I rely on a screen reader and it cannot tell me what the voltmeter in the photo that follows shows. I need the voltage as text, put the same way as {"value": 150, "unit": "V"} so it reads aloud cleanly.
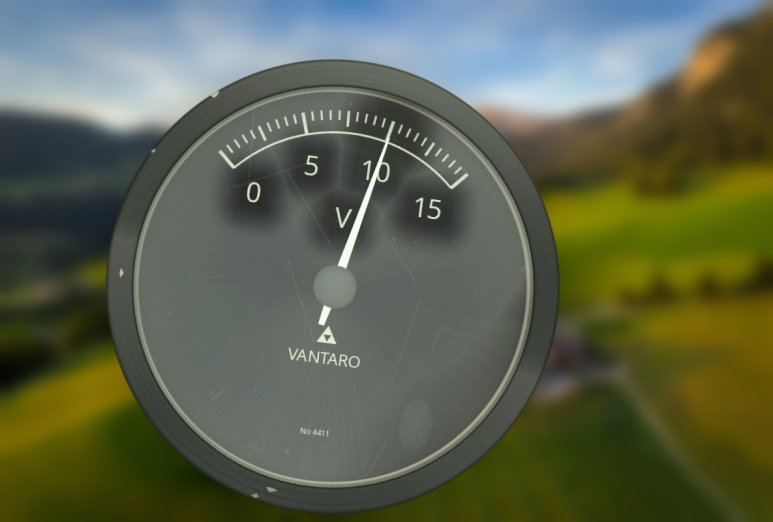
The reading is {"value": 10, "unit": "V"}
